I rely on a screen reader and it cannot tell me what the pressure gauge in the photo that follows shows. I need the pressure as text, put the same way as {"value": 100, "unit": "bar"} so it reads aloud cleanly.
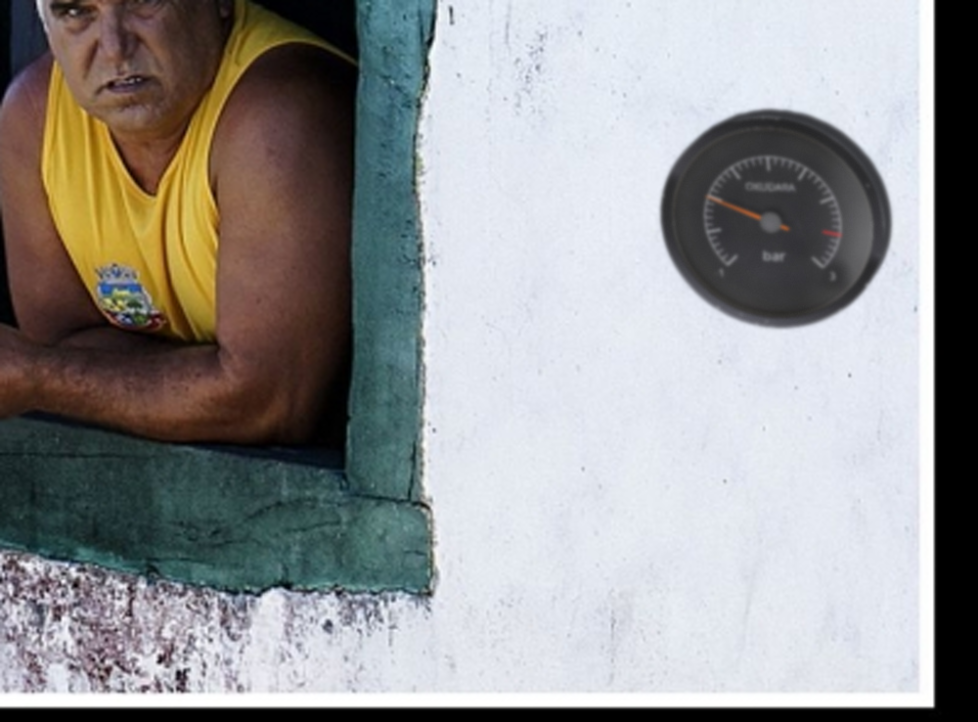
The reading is {"value": 0, "unit": "bar"}
